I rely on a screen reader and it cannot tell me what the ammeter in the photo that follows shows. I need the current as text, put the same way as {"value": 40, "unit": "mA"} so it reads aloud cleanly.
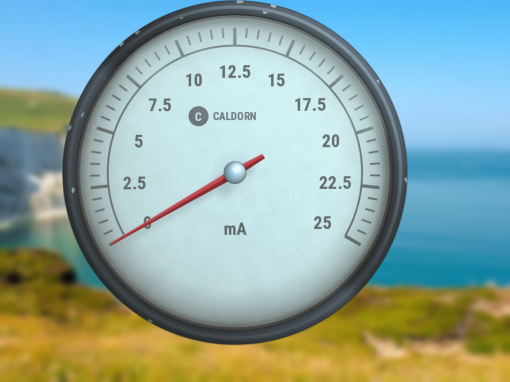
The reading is {"value": 0, "unit": "mA"}
